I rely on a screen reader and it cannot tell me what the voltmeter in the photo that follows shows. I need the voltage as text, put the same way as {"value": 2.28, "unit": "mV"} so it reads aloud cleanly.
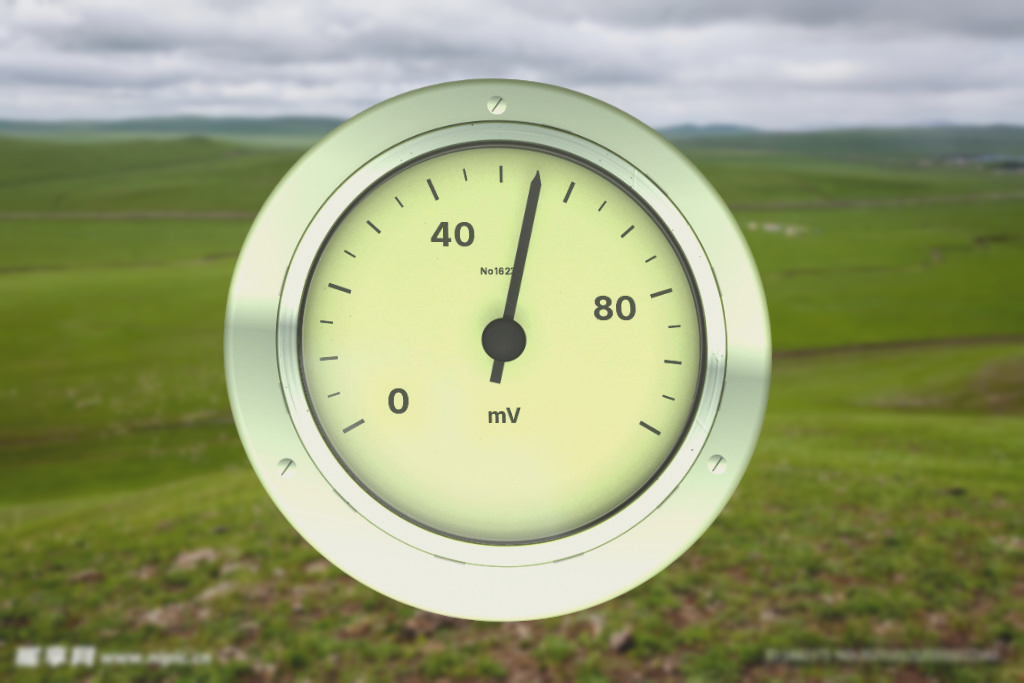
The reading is {"value": 55, "unit": "mV"}
